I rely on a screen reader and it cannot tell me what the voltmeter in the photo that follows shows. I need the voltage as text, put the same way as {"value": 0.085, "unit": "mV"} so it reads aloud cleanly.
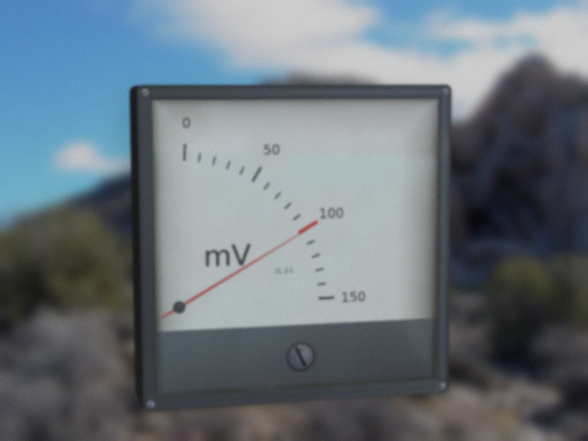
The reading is {"value": 100, "unit": "mV"}
